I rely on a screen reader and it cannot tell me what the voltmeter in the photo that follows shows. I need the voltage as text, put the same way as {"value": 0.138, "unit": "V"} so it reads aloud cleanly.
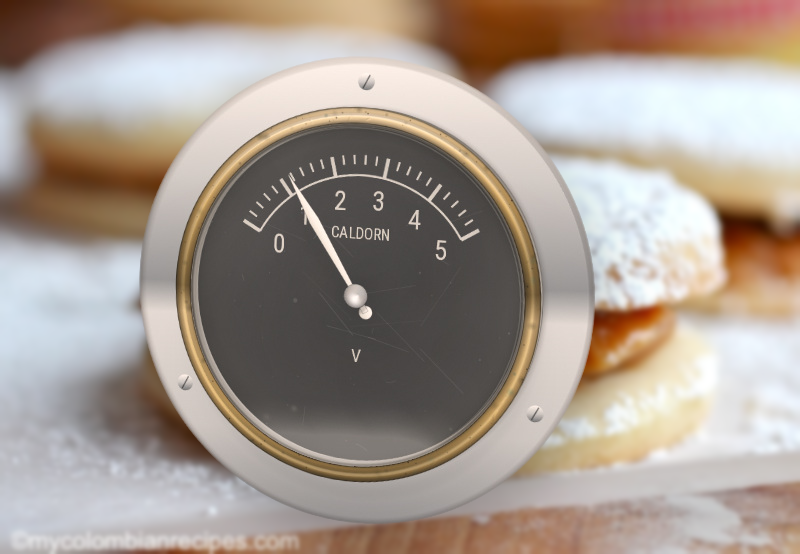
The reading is {"value": 1.2, "unit": "V"}
